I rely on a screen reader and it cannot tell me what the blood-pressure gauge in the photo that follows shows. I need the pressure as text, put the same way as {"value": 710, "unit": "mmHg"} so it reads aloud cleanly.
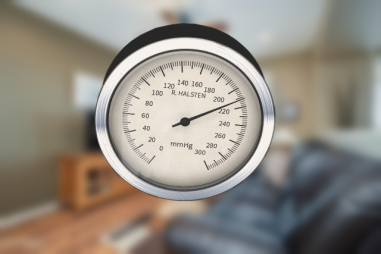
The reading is {"value": 210, "unit": "mmHg"}
